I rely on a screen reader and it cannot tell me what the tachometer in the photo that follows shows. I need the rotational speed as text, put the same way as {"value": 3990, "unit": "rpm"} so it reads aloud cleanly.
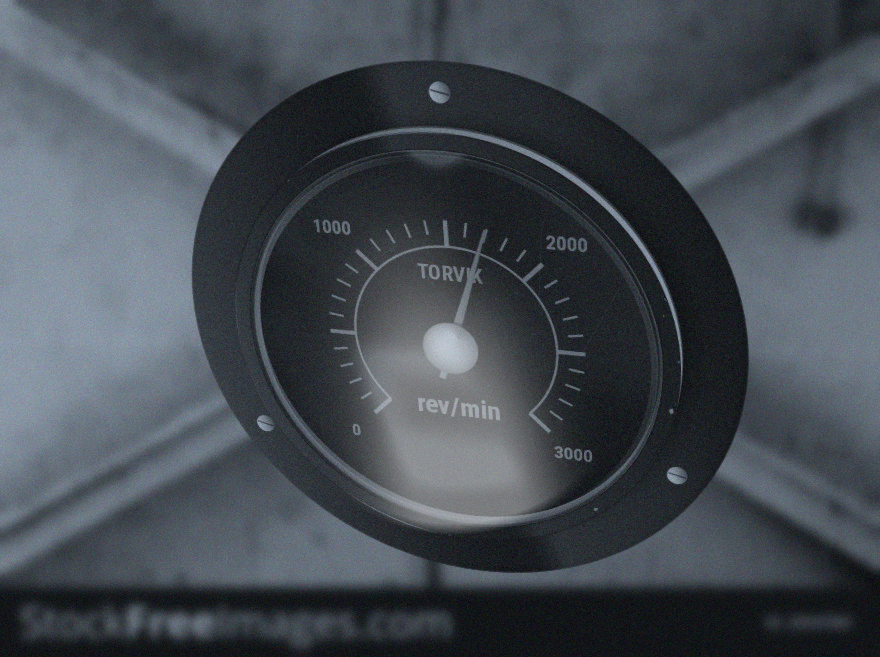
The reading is {"value": 1700, "unit": "rpm"}
